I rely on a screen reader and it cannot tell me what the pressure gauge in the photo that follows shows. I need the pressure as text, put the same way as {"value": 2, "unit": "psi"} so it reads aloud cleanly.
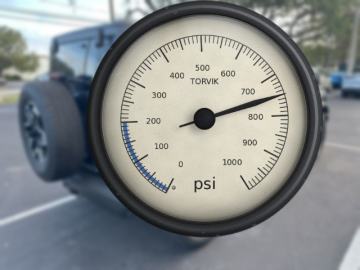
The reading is {"value": 750, "unit": "psi"}
